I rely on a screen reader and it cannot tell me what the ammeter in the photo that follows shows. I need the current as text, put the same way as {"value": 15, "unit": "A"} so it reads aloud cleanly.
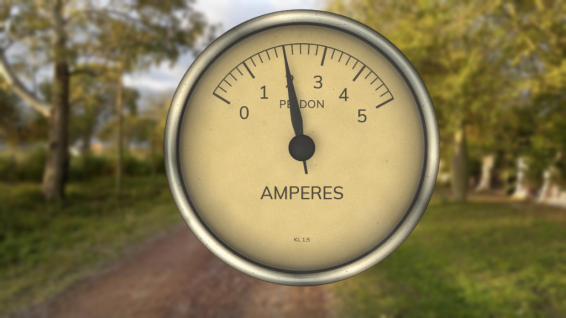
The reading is {"value": 2, "unit": "A"}
